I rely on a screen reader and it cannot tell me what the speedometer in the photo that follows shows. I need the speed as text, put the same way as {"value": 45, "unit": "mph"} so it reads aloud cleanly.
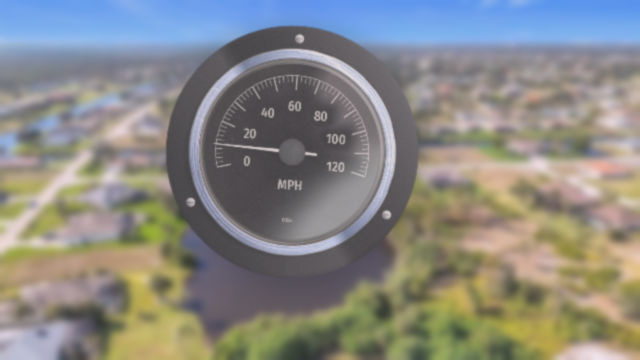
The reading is {"value": 10, "unit": "mph"}
